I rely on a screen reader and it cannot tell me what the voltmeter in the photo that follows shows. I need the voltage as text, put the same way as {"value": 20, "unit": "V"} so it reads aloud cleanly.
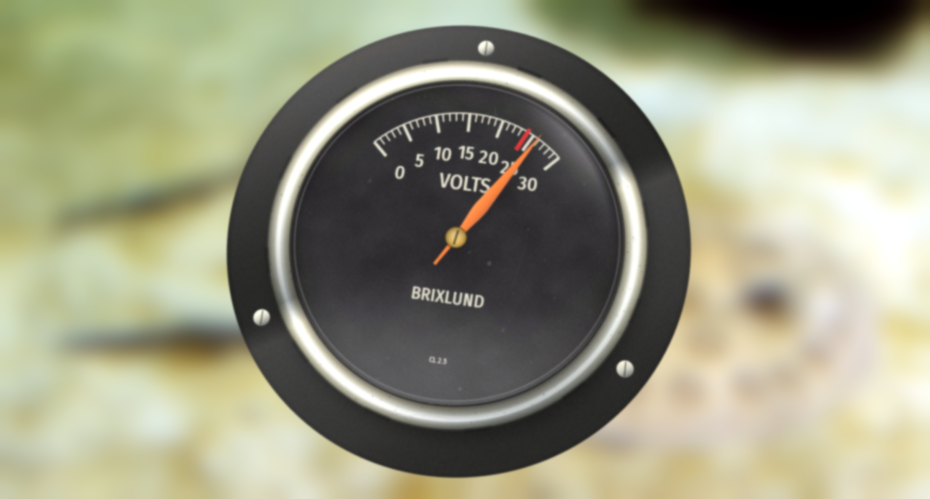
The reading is {"value": 26, "unit": "V"}
